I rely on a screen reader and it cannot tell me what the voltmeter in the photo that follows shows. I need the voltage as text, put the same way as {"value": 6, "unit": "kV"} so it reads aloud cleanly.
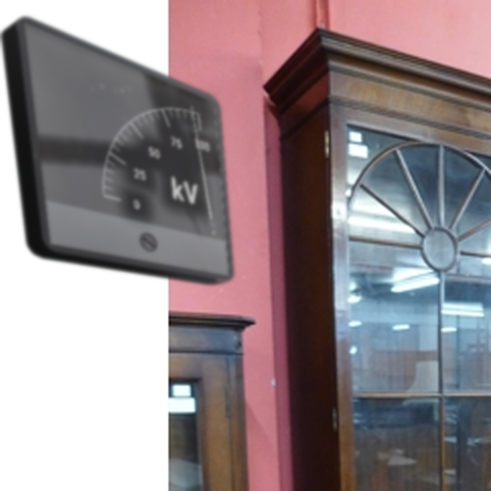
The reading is {"value": 95, "unit": "kV"}
